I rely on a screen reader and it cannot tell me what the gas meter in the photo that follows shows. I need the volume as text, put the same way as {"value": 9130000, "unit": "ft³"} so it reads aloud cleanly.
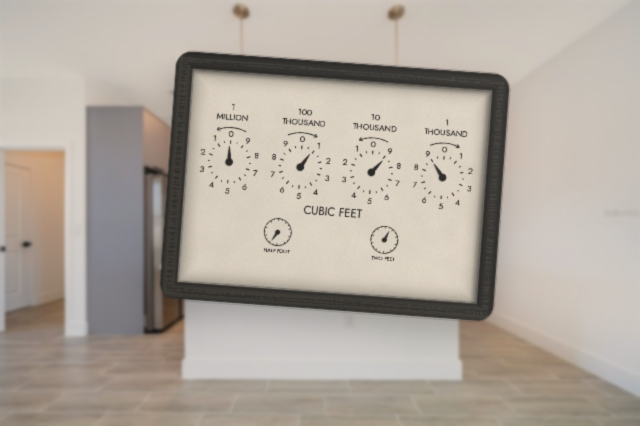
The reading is {"value": 8900, "unit": "ft³"}
